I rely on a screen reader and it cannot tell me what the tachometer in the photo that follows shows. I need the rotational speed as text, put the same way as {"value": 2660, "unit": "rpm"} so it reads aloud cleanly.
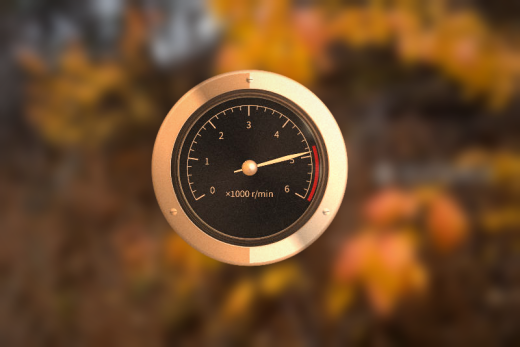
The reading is {"value": 4900, "unit": "rpm"}
